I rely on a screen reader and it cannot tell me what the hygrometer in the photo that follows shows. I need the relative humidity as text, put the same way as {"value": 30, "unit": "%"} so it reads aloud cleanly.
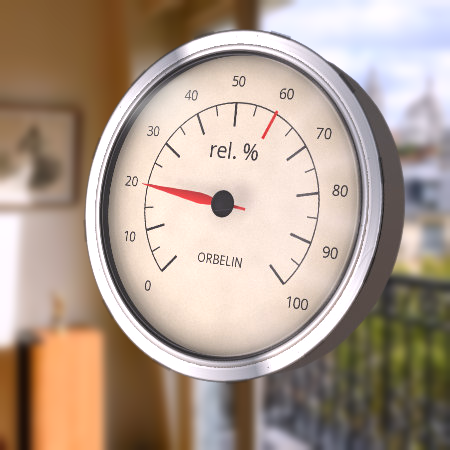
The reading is {"value": 20, "unit": "%"}
